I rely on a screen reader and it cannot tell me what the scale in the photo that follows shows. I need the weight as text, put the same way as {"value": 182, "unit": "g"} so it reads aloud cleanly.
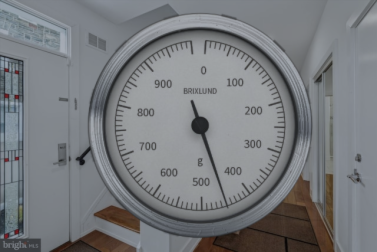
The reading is {"value": 450, "unit": "g"}
